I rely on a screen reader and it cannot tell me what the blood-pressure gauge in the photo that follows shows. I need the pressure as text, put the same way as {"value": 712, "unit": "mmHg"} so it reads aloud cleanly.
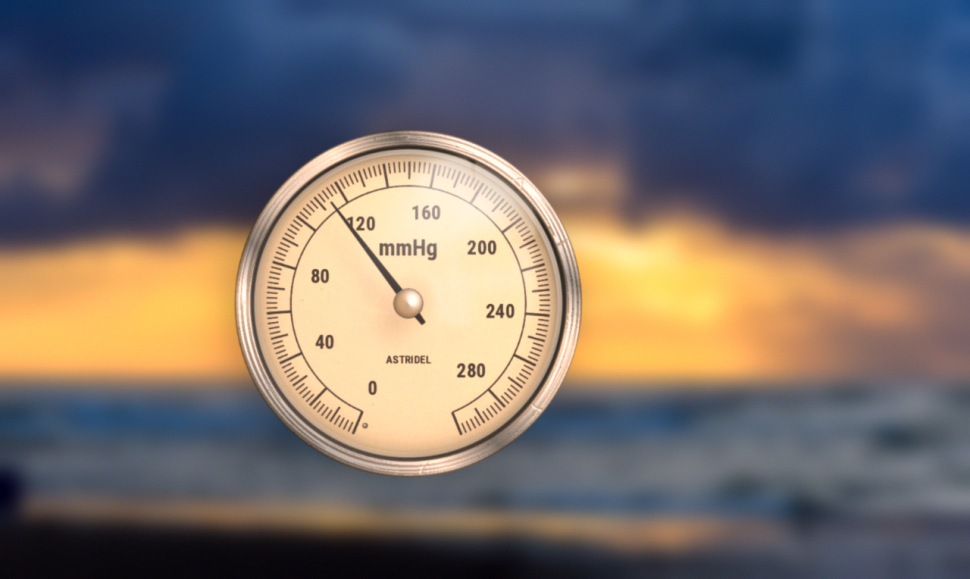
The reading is {"value": 114, "unit": "mmHg"}
